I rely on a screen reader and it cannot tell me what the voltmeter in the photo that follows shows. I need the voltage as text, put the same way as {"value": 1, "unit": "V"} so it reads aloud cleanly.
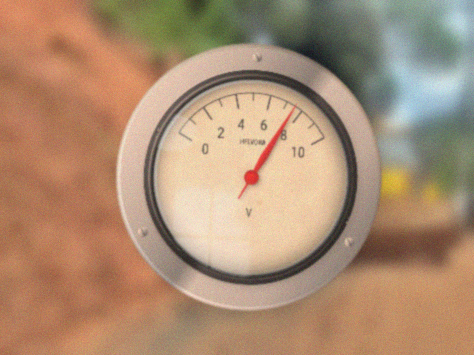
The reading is {"value": 7.5, "unit": "V"}
